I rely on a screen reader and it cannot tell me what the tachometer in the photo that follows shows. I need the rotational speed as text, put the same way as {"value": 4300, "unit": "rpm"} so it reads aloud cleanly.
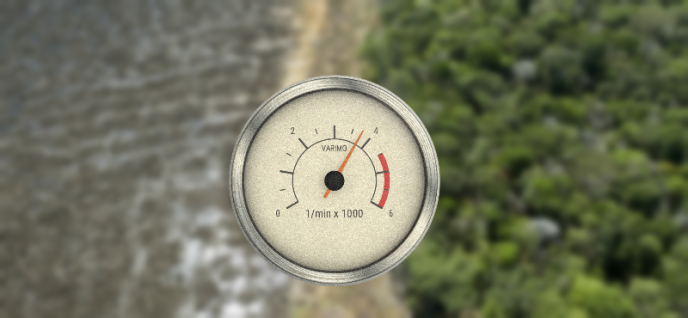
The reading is {"value": 3750, "unit": "rpm"}
